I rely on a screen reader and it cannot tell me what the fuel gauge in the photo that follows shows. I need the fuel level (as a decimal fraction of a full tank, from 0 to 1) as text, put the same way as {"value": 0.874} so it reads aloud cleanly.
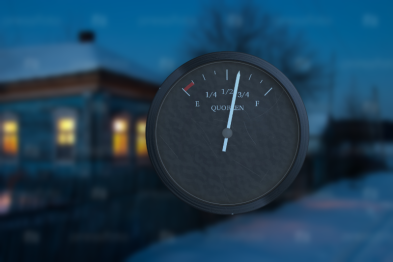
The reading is {"value": 0.625}
